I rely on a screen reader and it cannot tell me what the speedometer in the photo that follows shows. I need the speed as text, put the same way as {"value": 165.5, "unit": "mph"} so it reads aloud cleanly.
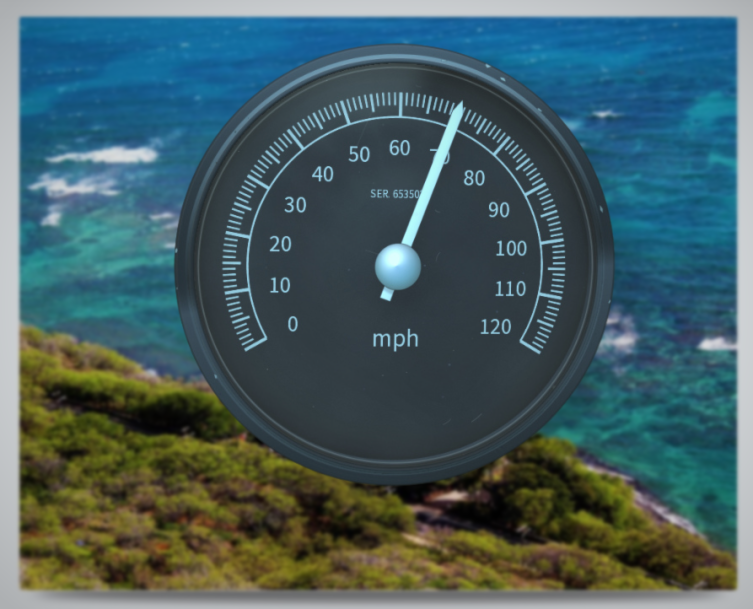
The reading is {"value": 70, "unit": "mph"}
